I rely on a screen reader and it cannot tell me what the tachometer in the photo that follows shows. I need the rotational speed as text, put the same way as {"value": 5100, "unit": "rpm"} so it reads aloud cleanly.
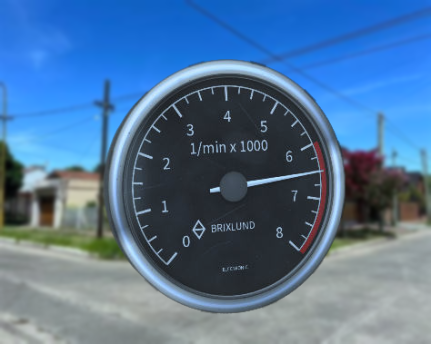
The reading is {"value": 6500, "unit": "rpm"}
